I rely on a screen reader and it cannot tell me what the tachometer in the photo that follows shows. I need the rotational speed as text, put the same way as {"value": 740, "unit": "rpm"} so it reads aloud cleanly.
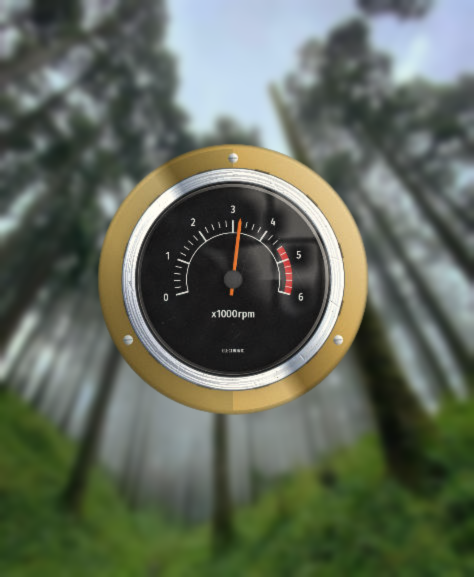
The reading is {"value": 3200, "unit": "rpm"}
